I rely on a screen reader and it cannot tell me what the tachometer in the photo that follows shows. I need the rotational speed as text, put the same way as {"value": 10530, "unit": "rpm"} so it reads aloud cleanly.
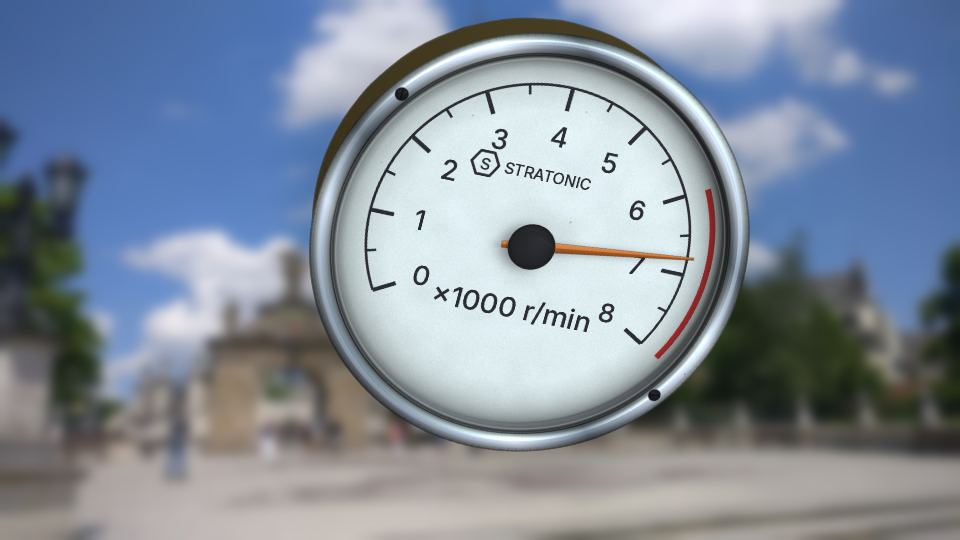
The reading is {"value": 6750, "unit": "rpm"}
